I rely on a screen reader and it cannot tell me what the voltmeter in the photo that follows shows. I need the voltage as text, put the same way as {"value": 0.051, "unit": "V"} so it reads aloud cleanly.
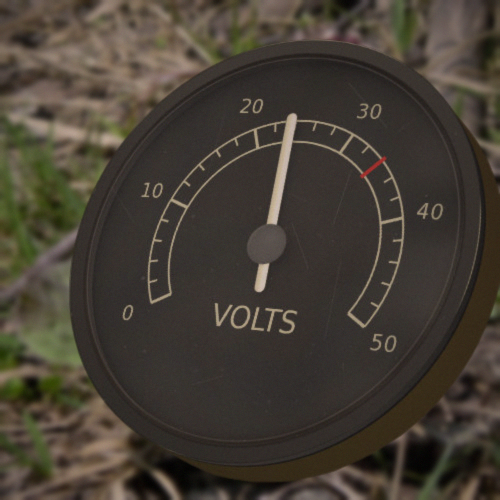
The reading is {"value": 24, "unit": "V"}
